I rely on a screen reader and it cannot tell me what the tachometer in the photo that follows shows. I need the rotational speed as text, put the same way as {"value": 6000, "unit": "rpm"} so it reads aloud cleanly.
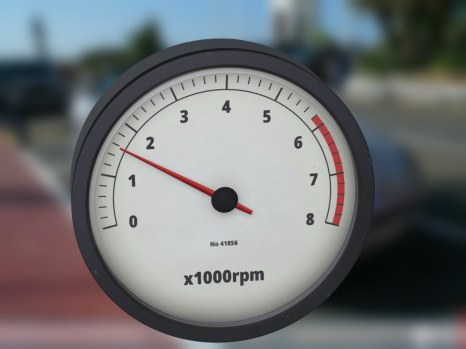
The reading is {"value": 1600, "unit": "rpm"}
